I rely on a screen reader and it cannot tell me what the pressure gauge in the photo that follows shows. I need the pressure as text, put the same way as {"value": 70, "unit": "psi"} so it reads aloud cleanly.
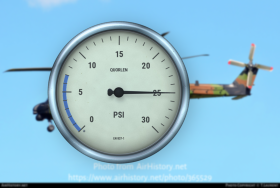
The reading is {"value": 25, "unit": "psi"}
